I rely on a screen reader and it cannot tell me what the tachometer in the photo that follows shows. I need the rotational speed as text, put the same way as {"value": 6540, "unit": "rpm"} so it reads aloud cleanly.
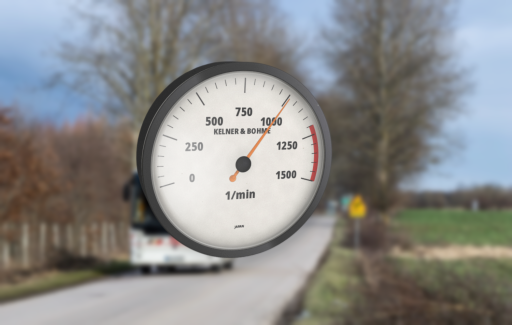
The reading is {"value": 1000, "unit": "rpm"}
